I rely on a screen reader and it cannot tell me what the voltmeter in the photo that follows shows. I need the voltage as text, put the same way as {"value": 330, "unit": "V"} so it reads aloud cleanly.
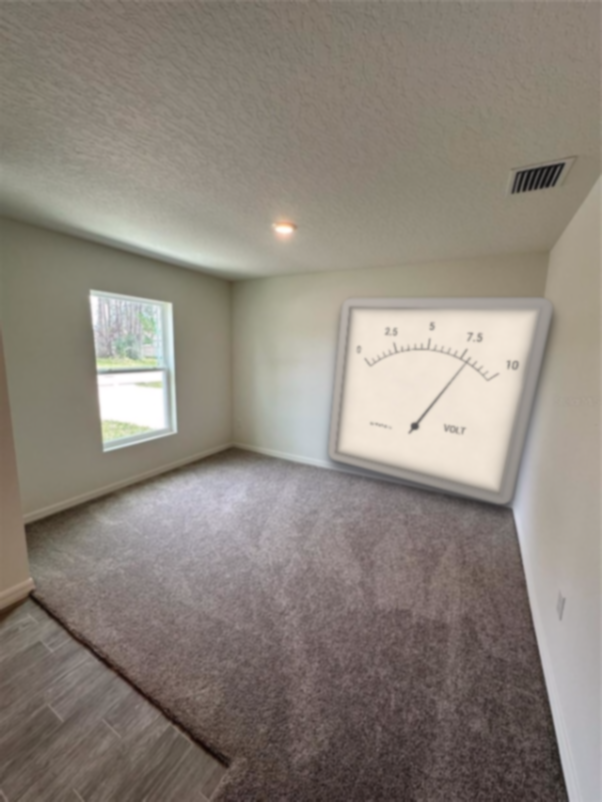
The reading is {"value": 8, "unit": "V"}
